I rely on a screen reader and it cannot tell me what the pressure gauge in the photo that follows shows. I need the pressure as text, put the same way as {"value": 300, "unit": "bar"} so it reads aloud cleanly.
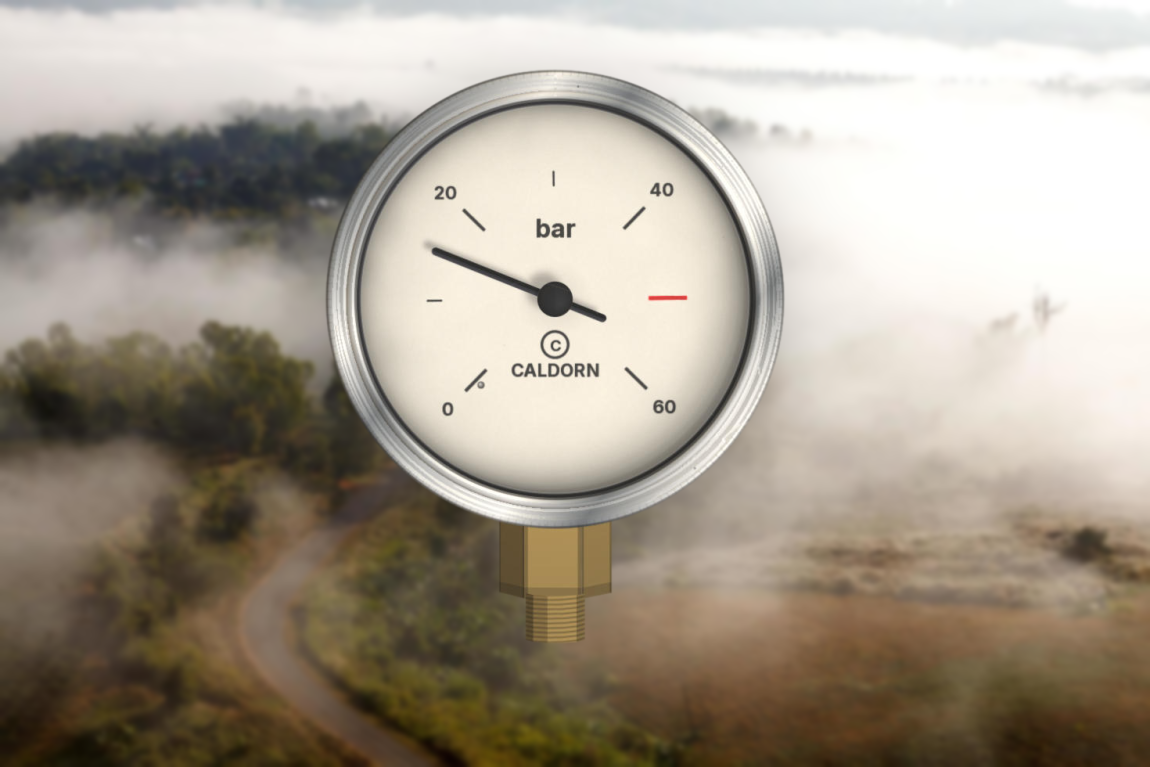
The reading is {"value": 15, "unit": "bar"}
